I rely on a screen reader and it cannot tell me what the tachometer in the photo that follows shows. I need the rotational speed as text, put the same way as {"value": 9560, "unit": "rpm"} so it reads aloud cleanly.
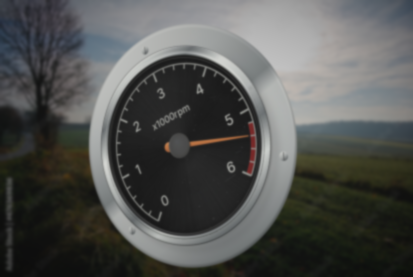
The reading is {"value": 5400, "unit": "rpm"}
